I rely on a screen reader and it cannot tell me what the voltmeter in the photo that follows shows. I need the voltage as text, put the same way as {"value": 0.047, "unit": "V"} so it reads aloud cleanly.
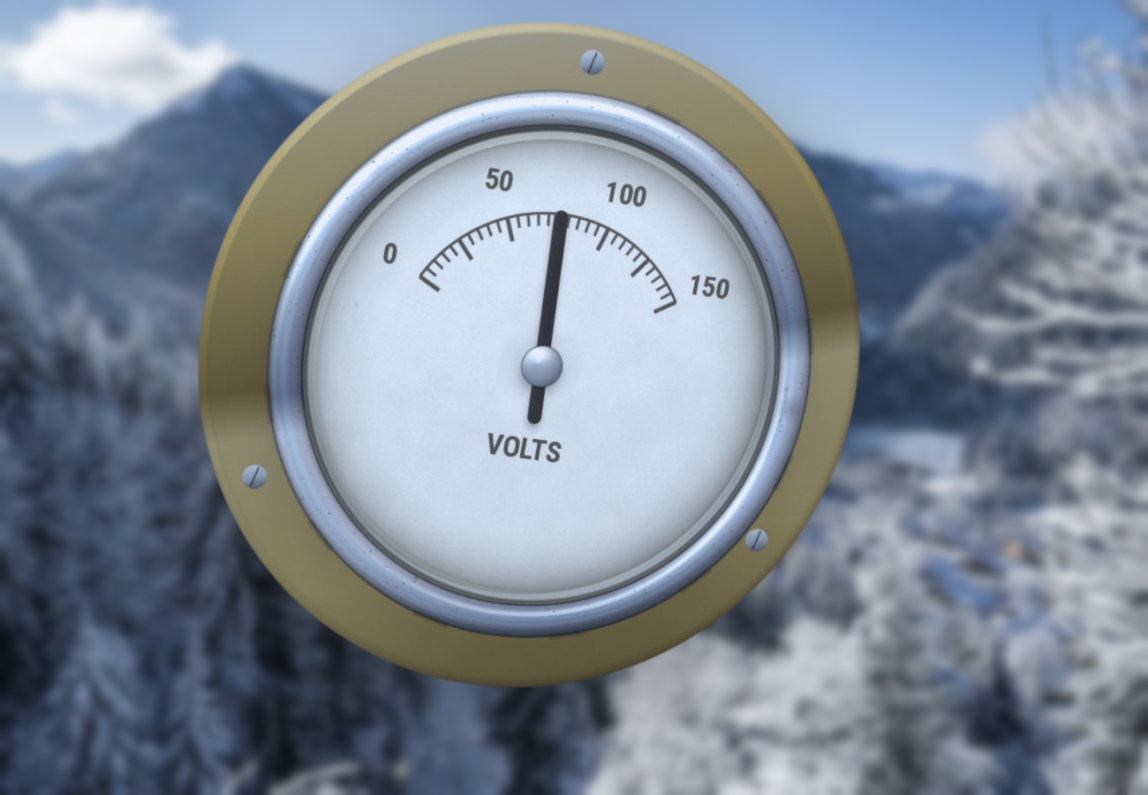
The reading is {"value": 75, "unit": "V"}
